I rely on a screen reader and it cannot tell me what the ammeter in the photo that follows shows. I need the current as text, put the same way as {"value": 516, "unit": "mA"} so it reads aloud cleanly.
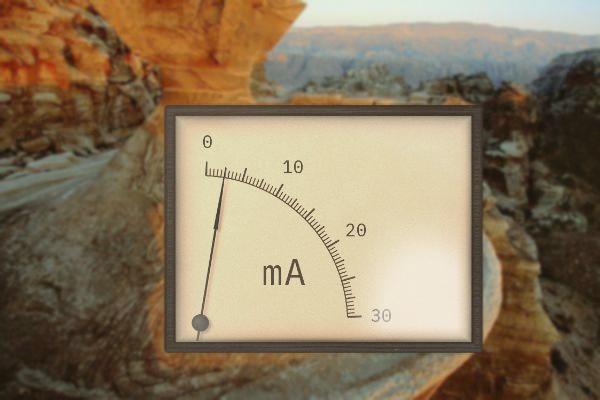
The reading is {"value": 2.5, "unit": "mA"}
